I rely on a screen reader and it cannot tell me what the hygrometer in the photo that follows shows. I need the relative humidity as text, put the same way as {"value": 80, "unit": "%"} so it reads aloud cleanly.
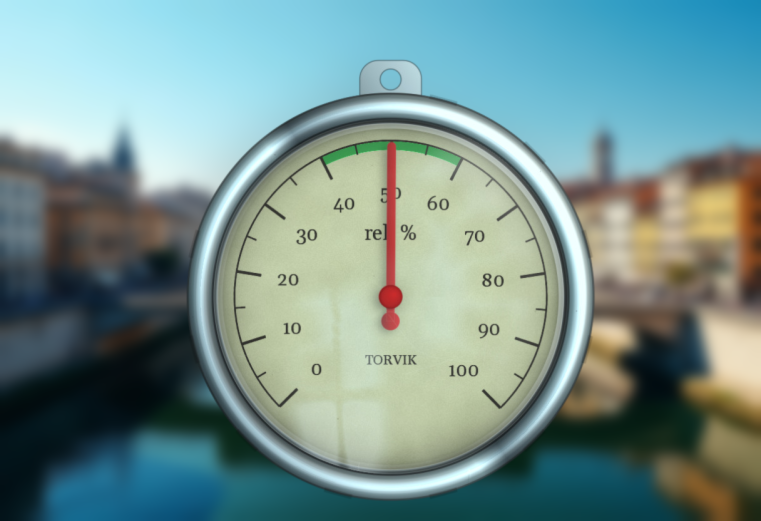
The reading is {"value": 50, "unit": "%"}
